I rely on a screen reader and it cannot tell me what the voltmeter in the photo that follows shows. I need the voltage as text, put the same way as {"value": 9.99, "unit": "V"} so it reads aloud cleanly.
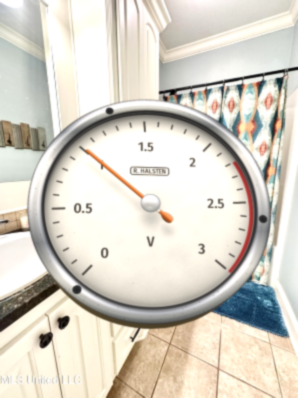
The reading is {"value": 1, "unit": "V"}
